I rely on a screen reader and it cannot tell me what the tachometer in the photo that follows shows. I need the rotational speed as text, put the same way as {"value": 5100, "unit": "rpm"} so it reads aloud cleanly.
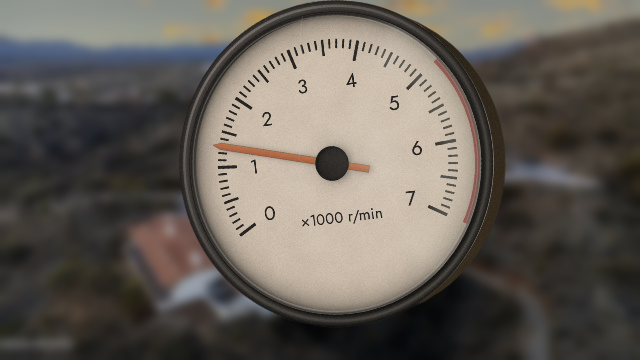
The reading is {"value": 1300, "unit": "rpm"}
